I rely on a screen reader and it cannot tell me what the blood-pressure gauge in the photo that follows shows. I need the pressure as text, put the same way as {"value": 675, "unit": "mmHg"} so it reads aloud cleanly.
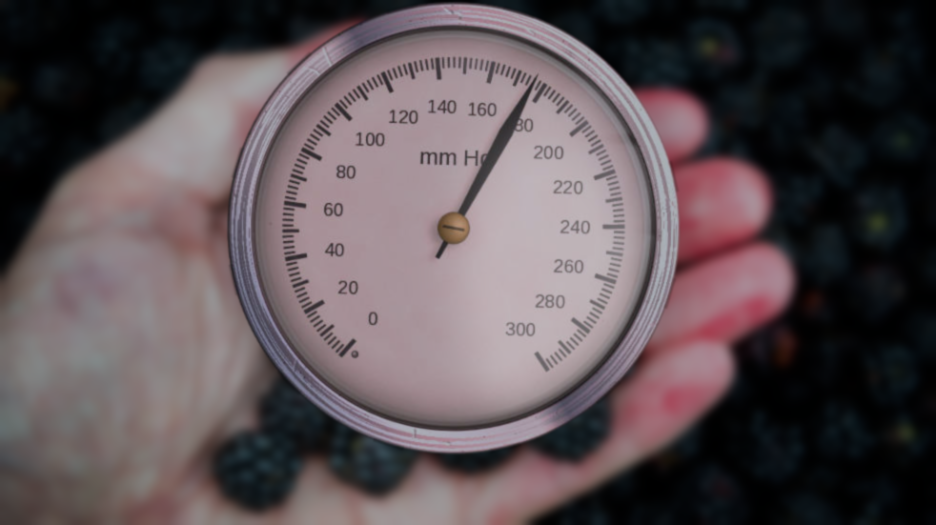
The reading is {"value": 176, "unit": "mmHg"}
